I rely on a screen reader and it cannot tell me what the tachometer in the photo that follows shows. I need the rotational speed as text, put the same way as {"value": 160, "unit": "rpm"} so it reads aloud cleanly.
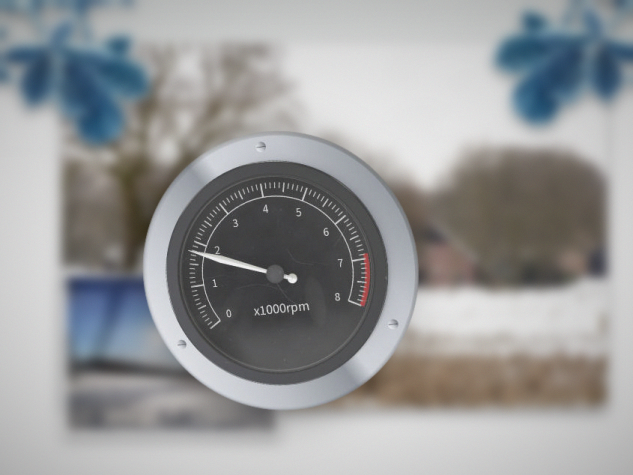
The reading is {"value": 1800, "unit": "rpm"}
